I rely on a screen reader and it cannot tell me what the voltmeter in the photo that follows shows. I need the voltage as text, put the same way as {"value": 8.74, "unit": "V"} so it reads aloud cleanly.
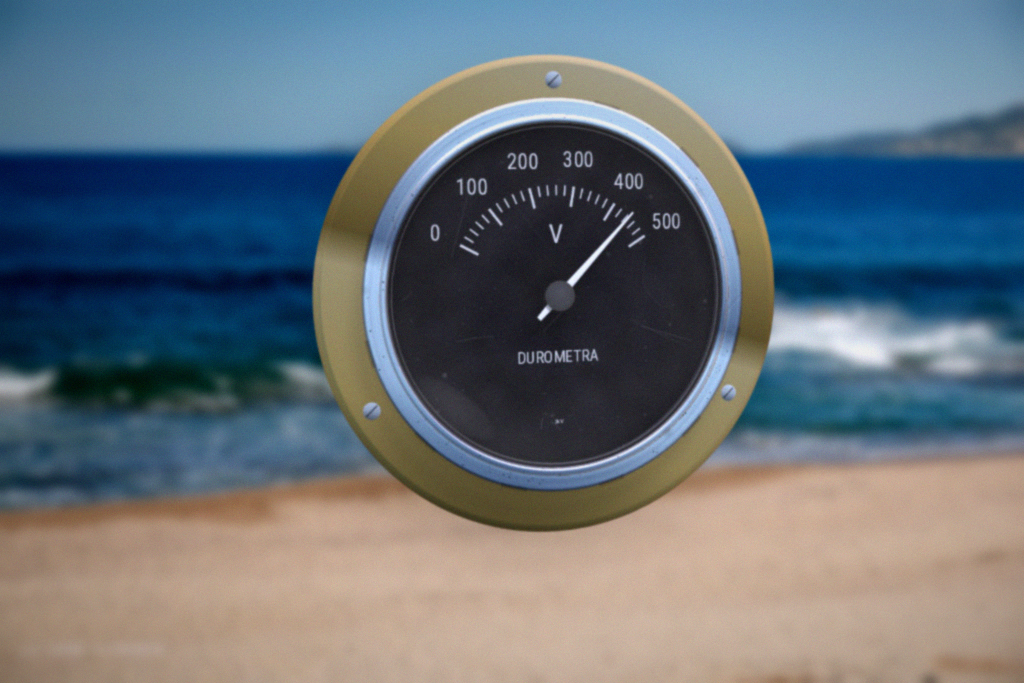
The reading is {"value": 440, "unit": "V"}
